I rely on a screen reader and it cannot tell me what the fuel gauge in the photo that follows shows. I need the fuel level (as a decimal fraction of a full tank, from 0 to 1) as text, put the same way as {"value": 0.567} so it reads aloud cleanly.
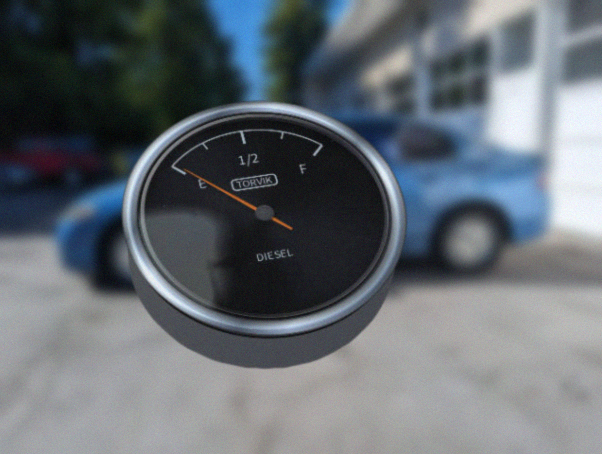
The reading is {"value": 0}
